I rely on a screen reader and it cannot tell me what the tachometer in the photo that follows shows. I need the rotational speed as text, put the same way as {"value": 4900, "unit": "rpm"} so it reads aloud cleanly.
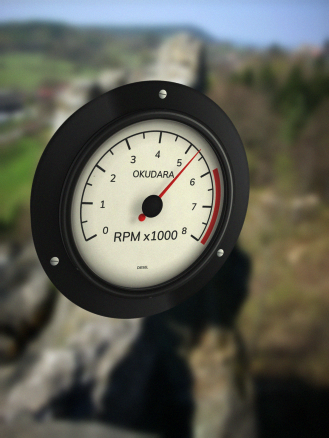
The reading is {"value": 5250, "unit": "rpm"}
